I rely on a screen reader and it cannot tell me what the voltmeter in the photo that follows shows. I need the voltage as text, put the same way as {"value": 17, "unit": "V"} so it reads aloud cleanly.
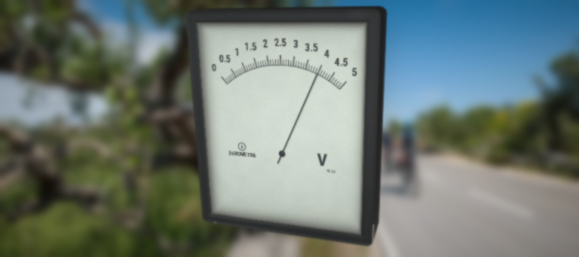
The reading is {"value": 4, "unit": "V"}
